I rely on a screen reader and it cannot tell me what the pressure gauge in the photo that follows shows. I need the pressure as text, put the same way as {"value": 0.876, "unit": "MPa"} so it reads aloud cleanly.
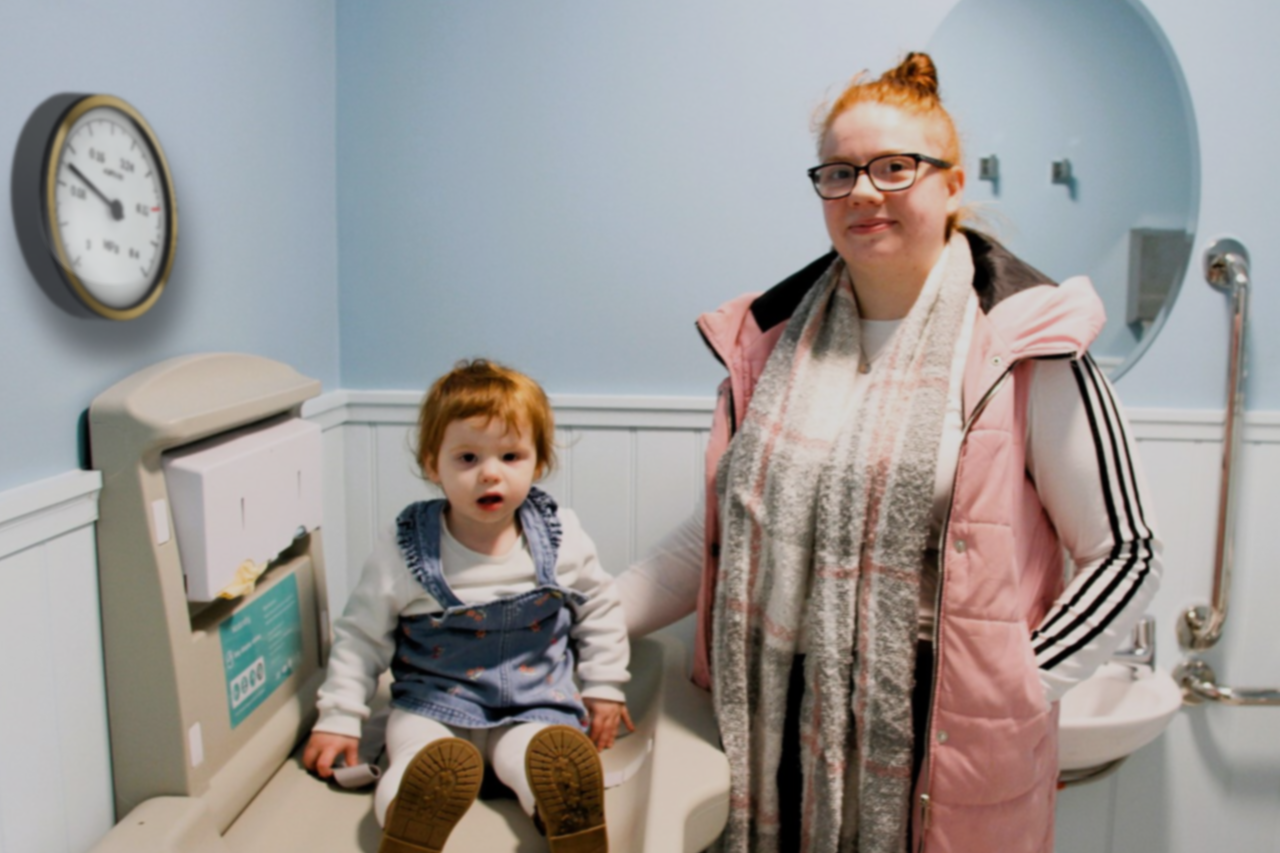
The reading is {"value": 0.1, "unit": "MPa"}
